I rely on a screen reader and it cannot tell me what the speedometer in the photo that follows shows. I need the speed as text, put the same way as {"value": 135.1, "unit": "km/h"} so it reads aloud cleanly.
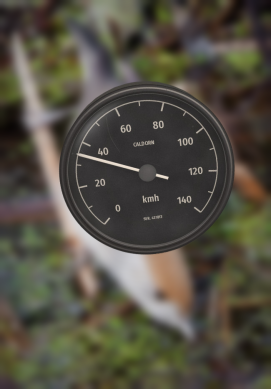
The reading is {"value": 35, "unit": "km/h"}
